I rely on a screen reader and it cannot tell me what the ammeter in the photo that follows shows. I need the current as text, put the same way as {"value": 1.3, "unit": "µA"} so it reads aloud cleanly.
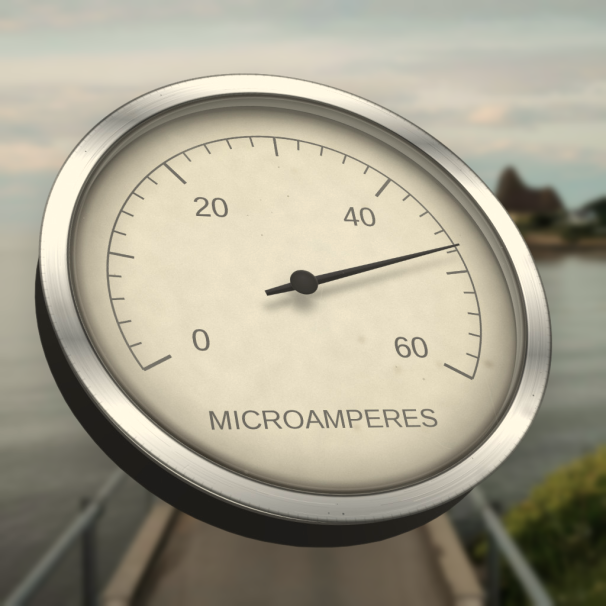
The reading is {"value": 48, "unit": "µA"}
